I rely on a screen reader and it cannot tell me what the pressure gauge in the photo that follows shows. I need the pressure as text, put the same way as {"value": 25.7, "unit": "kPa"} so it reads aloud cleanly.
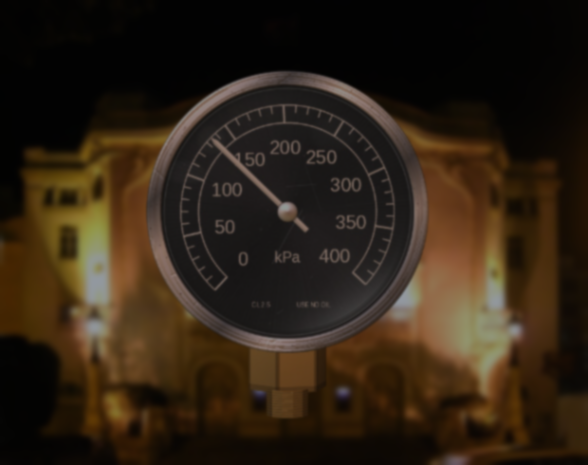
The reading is {"value": 135, "unit": "kPa"}
